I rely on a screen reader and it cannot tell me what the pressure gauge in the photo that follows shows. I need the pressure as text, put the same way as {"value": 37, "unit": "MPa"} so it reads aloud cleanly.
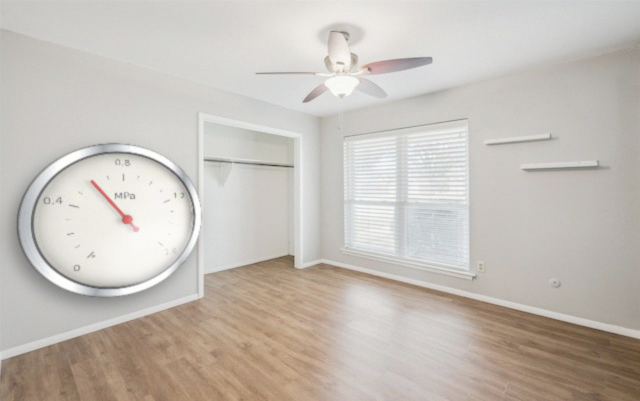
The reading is {"value": 0.6, "unit": "MPa"}
